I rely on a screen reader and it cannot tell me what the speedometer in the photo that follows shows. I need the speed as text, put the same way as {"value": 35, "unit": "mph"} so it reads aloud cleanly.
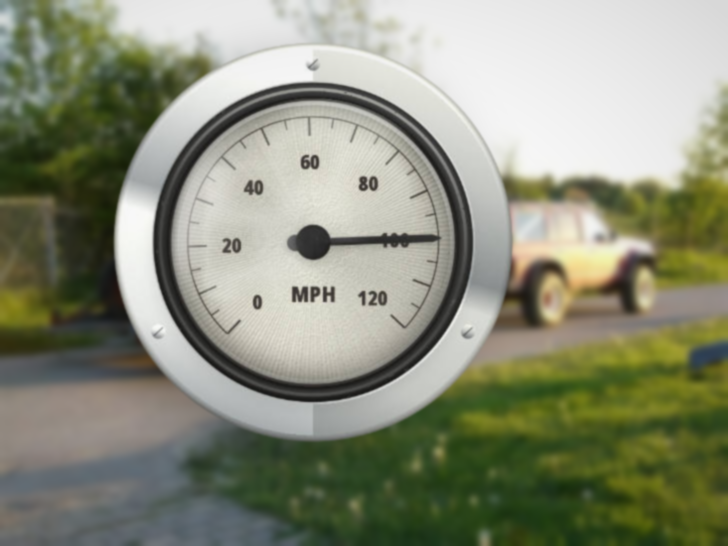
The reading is {"value": 100, "unit": "mph"}
